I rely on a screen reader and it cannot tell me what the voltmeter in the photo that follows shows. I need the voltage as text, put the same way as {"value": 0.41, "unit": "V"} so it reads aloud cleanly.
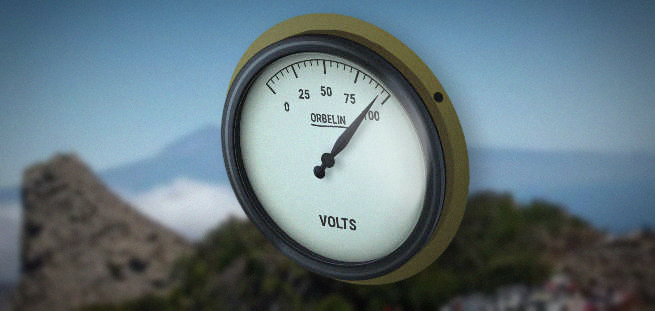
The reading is {"value": 95, "unit": "V"}
